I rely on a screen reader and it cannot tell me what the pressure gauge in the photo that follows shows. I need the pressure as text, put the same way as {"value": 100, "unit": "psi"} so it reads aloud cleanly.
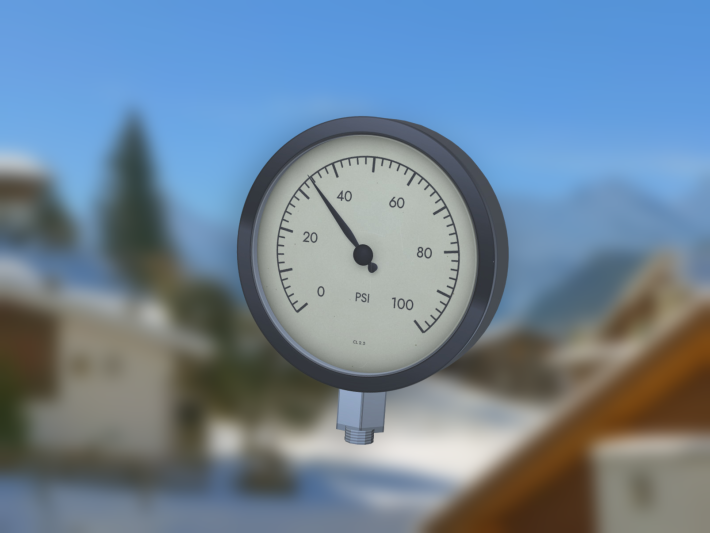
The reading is {"value": 34, "unit": "psi"}
